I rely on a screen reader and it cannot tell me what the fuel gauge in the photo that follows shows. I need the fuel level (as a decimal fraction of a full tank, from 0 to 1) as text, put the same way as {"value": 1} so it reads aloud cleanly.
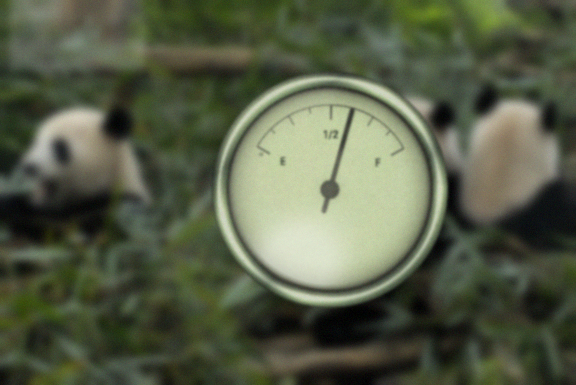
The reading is {"value": 0.625}
